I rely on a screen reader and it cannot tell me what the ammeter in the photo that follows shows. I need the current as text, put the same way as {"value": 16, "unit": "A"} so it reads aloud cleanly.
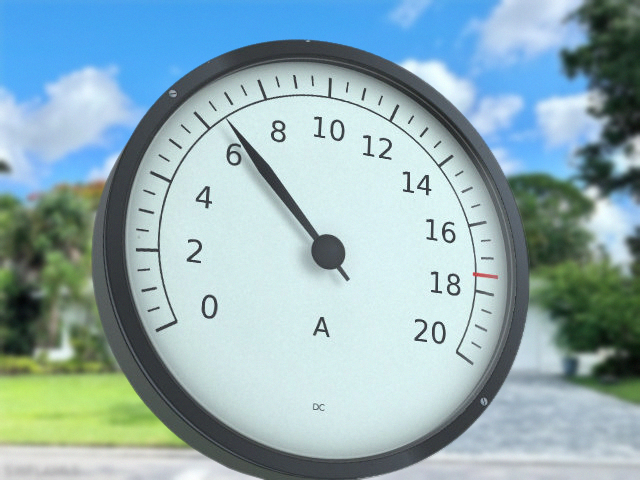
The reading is {"value": 6.5, "unit": "A"}
